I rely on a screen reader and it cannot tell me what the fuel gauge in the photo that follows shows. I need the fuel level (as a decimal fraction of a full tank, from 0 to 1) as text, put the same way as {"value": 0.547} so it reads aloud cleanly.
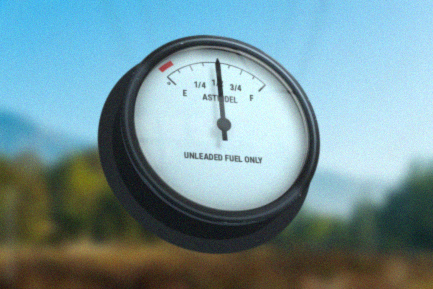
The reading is {"value": 0.5}
